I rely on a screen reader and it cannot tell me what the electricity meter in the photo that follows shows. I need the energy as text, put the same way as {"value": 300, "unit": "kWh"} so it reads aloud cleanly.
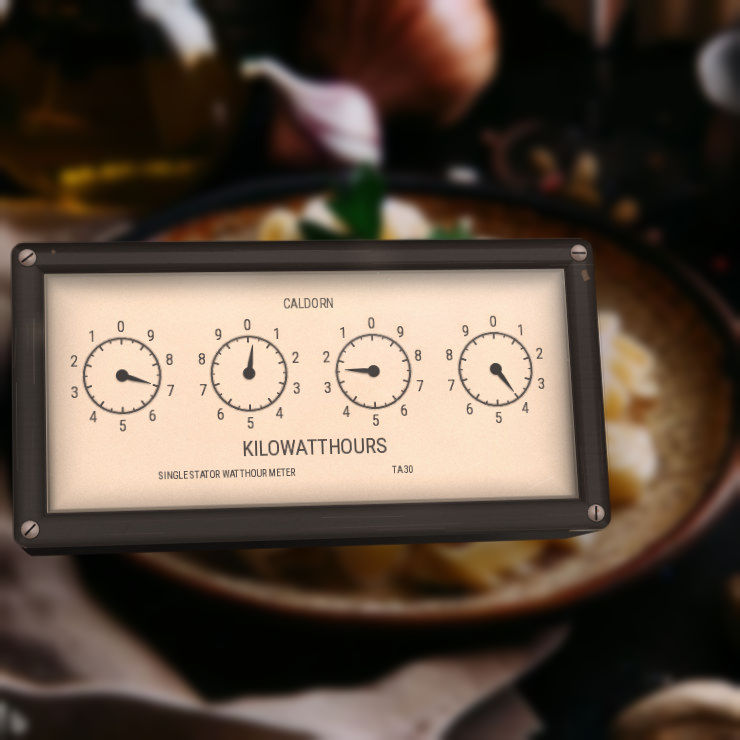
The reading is {"value": 7024, "unit": "kWh"}
